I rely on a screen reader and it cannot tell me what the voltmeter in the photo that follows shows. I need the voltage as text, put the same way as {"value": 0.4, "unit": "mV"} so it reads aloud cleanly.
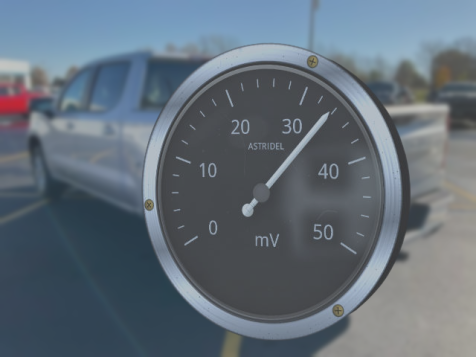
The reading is {"value": 34, "unit": "mV"}
